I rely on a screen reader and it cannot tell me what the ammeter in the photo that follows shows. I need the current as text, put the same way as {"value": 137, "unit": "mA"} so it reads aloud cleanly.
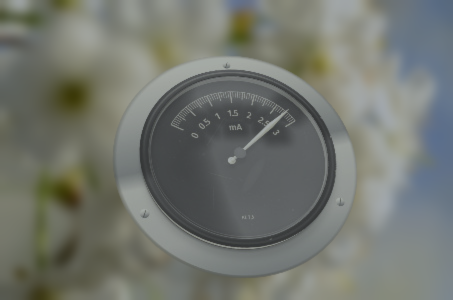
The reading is {"value": 2.75, "unit": "mA"}
